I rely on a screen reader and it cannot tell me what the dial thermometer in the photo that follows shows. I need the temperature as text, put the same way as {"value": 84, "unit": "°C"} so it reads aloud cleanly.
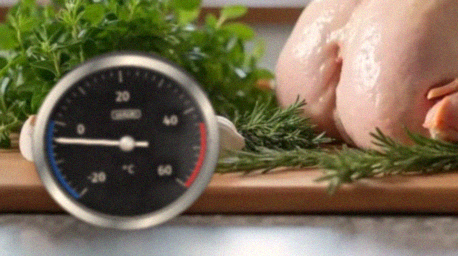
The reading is {"value": -4, "unit": "°C"}
